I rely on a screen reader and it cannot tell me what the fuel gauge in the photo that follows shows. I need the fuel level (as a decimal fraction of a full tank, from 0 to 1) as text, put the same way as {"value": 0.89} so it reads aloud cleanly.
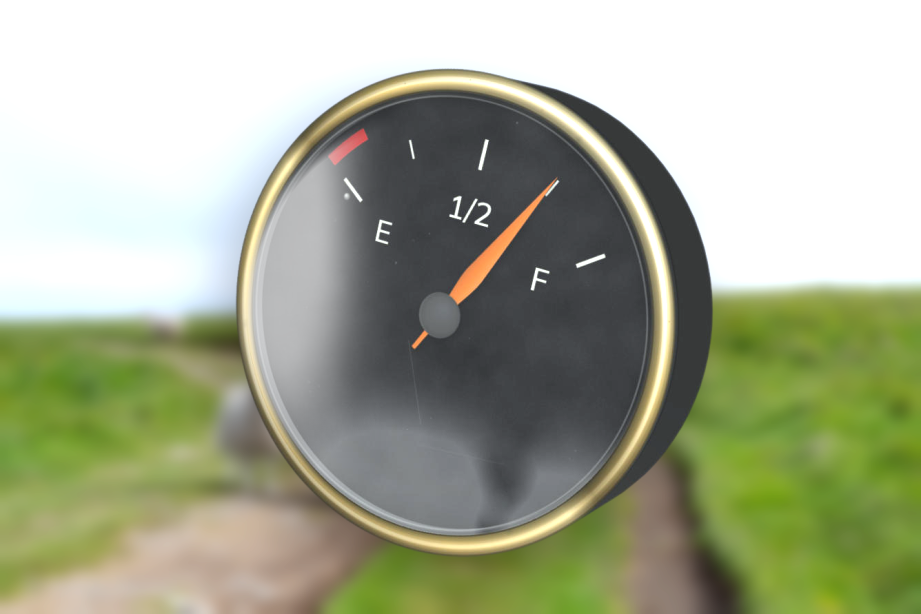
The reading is {"value": 0.75}
